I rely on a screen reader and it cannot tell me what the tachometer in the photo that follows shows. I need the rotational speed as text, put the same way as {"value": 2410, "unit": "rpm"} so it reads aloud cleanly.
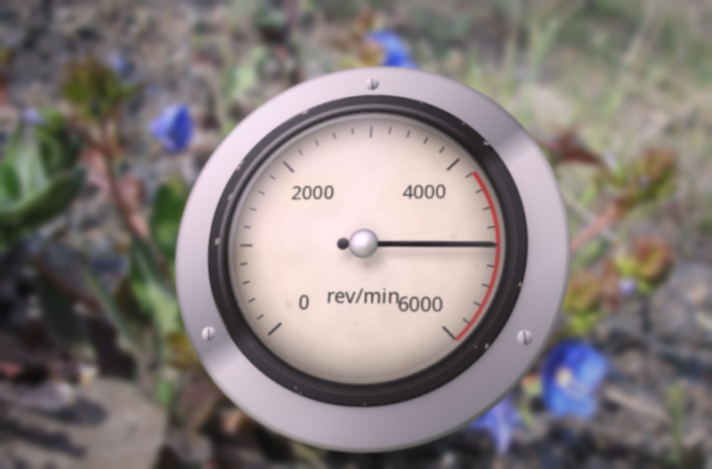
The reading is {"value": 5000, "unit": "rpm"}
